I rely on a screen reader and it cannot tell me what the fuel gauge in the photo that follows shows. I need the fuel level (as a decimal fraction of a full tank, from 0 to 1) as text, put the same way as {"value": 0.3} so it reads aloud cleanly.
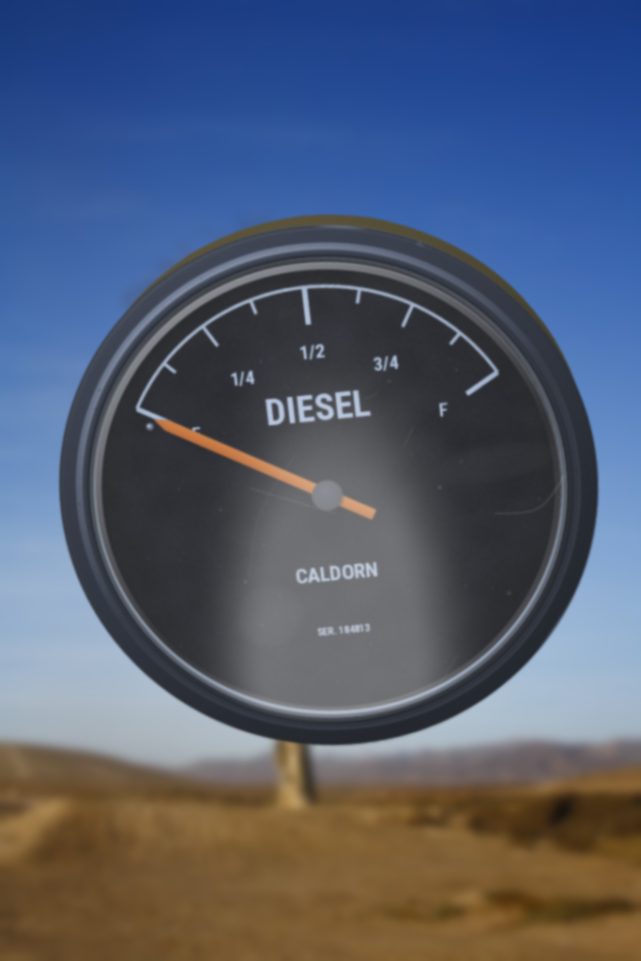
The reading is {"value": 0}
